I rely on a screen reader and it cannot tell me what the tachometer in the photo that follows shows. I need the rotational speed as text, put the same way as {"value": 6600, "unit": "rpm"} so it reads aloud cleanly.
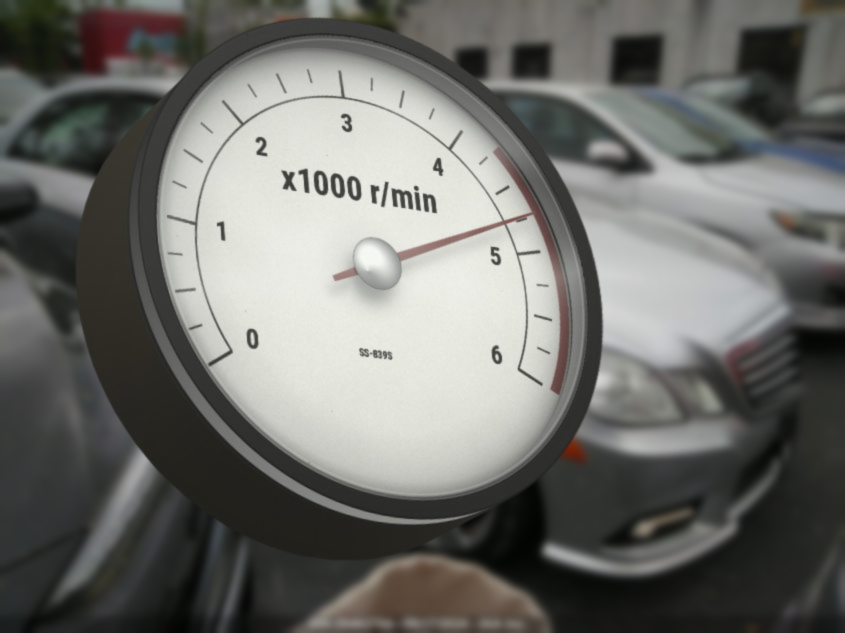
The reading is {"value": 4750, "unit": "rpm"}
